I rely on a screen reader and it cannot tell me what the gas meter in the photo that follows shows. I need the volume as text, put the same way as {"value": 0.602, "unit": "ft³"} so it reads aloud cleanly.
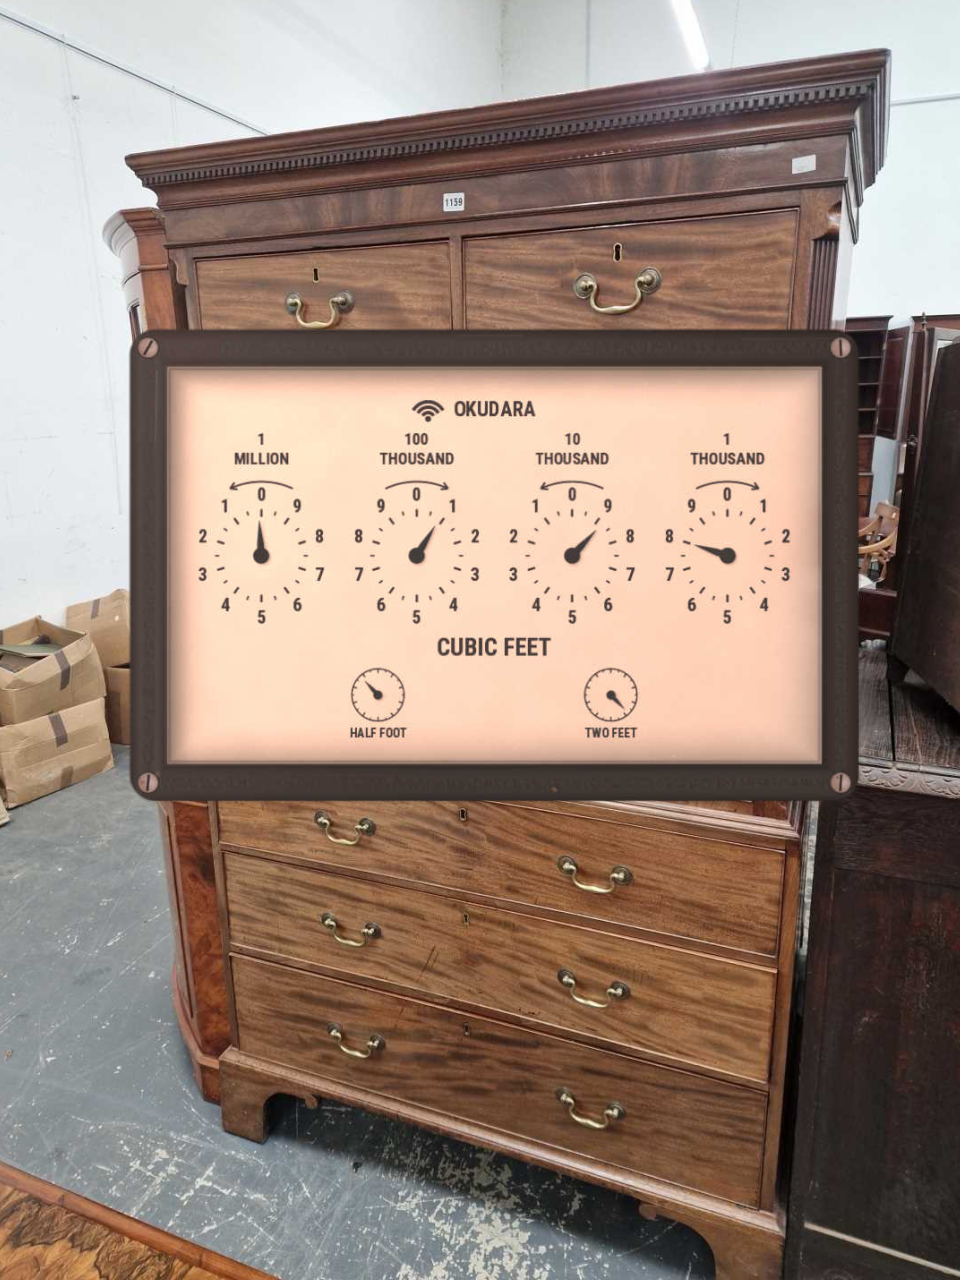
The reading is {"value": 8800, "unit": "ft³"}
